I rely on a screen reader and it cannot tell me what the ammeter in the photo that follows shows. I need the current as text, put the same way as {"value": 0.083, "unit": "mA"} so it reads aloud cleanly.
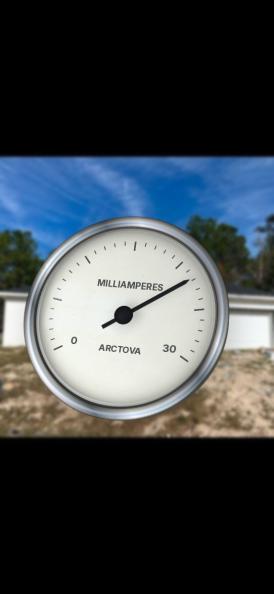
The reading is {"value": 22, "unit": "mA"}
